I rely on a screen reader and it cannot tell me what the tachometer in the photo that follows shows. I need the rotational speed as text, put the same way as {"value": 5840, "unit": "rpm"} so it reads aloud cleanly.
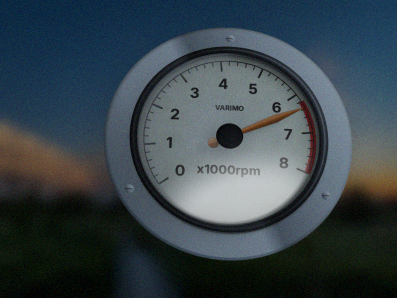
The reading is {"value": 6400, "unit": "rpm"}
